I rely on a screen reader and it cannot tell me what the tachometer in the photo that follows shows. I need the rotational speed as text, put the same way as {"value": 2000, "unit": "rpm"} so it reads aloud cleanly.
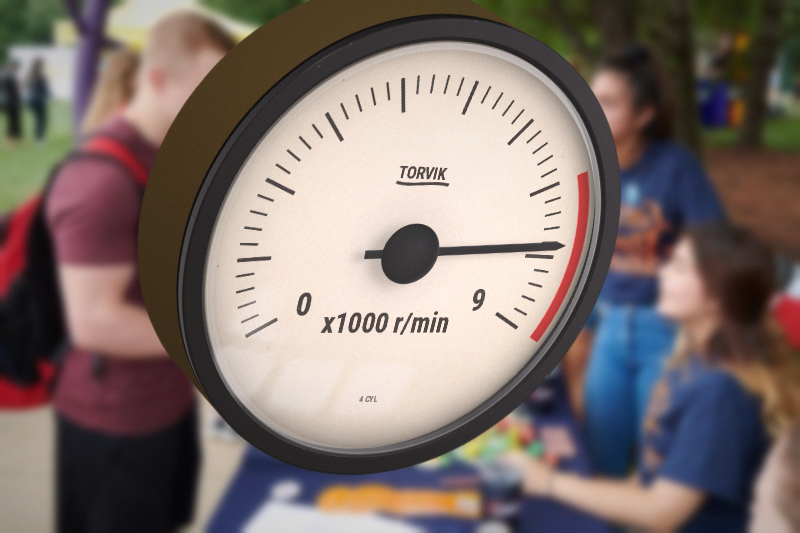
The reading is {"value": 7800, "unit": "rpm"}
